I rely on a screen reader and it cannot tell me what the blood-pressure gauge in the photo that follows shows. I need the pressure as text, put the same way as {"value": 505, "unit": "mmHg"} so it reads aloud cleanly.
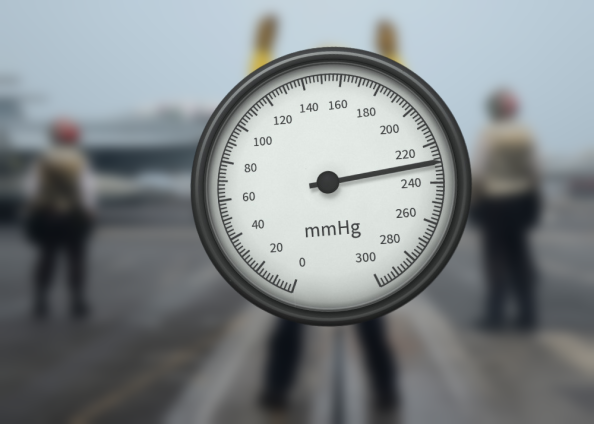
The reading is {"value": 230, "unit": "mmHg"}
